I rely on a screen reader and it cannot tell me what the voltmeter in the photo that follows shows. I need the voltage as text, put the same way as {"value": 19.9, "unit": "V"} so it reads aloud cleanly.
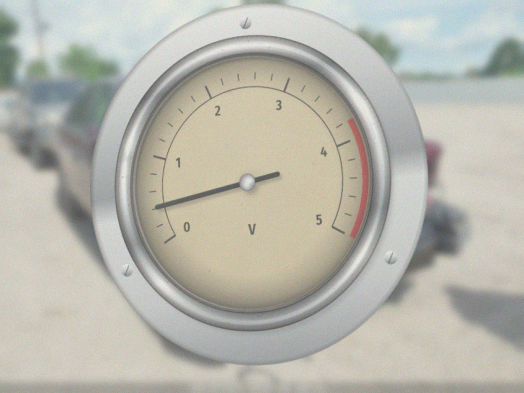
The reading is {"value": 0.4, "unit": "V"}
